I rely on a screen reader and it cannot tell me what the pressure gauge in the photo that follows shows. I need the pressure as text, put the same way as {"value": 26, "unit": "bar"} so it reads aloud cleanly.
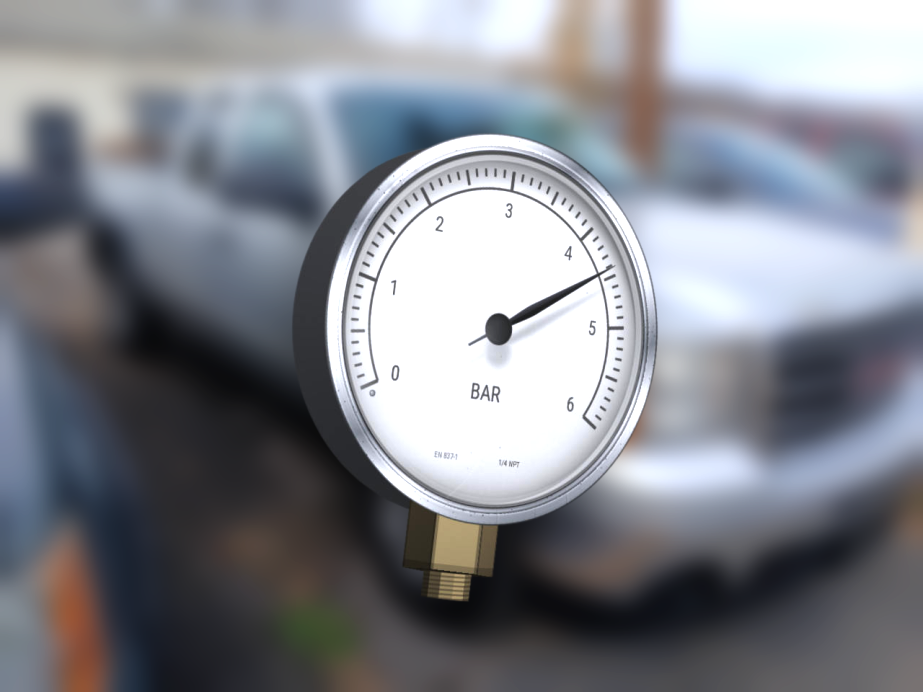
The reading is {"value": 4.4, "unit": "bar"}
